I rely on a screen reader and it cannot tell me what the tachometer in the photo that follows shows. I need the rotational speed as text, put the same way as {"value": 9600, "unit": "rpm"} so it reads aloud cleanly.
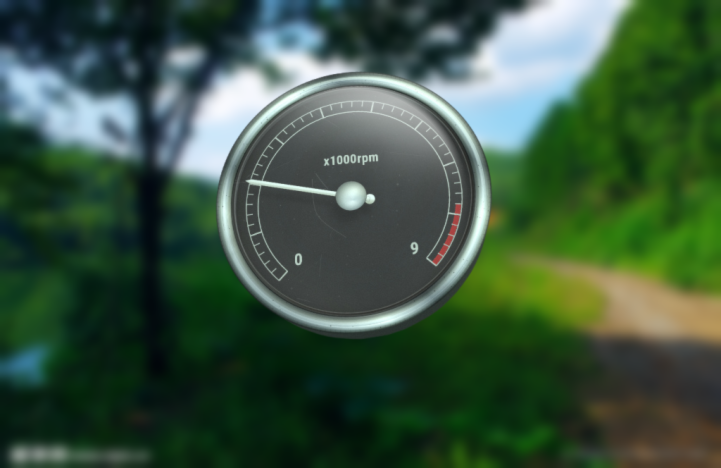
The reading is {"value": 2000, "unit": "rpm"}
